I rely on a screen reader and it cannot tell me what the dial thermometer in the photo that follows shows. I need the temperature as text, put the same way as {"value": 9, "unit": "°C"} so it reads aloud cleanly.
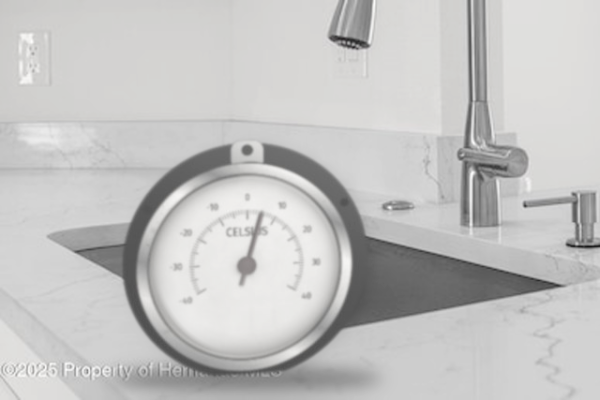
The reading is {"value": 5, "unit": "°C"}
